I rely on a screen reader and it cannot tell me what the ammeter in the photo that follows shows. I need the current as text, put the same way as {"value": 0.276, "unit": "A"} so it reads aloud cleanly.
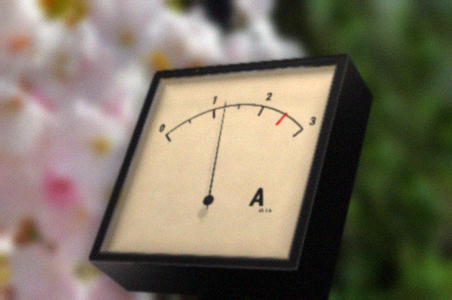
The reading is {"value": 1.25, "unit": "A"}
